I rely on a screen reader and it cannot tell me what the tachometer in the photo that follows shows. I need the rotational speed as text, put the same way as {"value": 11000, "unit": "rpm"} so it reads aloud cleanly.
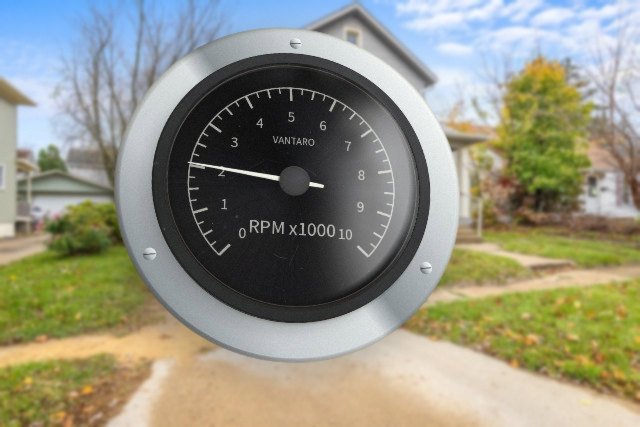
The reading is {"value": 2000, "unit": "rpm"}
